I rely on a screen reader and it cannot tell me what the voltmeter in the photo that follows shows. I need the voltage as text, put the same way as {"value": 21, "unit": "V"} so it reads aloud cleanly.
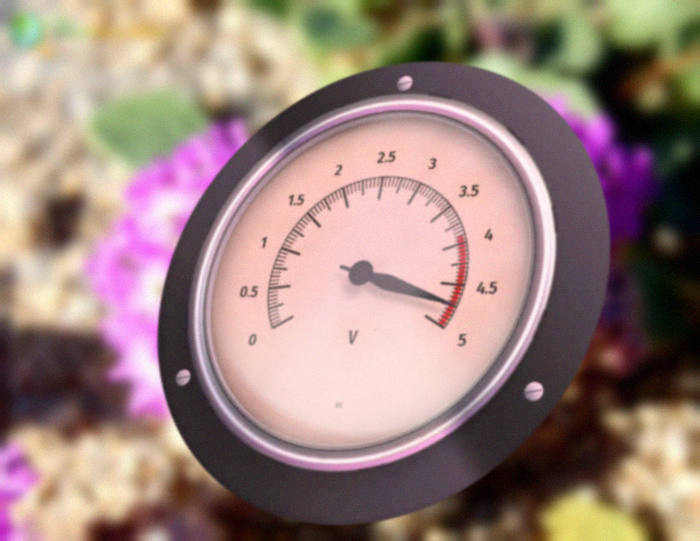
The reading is {"value": 4.75, "unit": "V"}
